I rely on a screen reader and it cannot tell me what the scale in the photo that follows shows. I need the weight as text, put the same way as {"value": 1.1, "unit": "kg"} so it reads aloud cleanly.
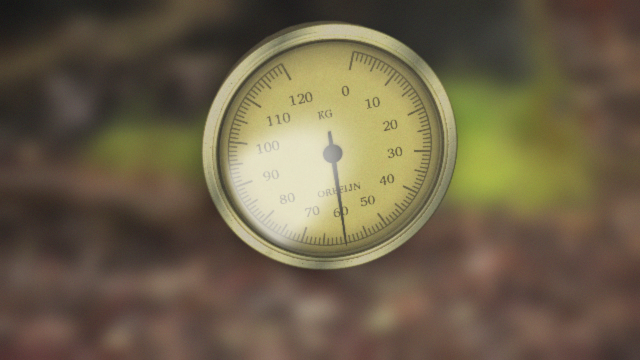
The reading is {"value": 60, "unit": "kg"}
